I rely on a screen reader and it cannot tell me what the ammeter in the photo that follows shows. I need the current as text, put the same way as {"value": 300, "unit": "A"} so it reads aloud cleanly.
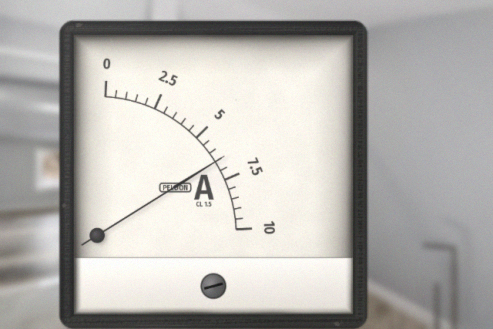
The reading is {"value": 6.5, "unit": "A"}
